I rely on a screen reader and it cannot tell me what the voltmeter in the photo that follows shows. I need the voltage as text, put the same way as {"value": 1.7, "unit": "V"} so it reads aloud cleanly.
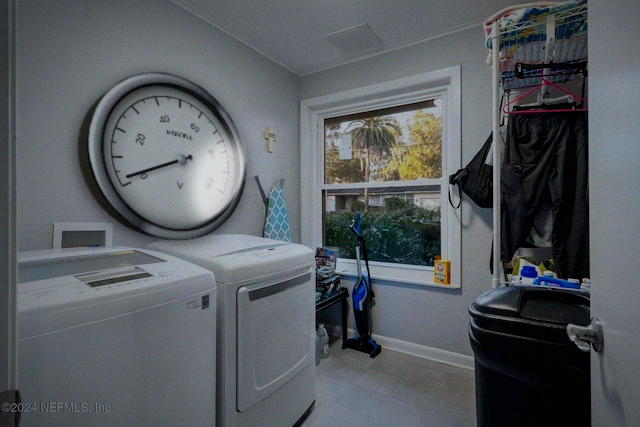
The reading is {"value": 2.5, "unit": "V"}
